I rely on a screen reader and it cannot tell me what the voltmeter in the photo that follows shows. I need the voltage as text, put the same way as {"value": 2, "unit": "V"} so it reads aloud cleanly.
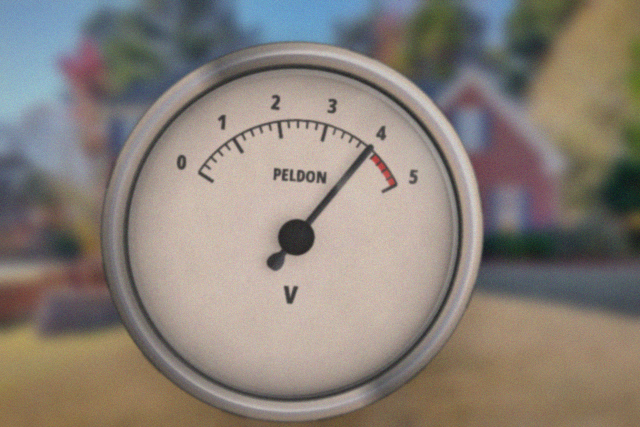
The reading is {"value": 4, "unit": "V"}
